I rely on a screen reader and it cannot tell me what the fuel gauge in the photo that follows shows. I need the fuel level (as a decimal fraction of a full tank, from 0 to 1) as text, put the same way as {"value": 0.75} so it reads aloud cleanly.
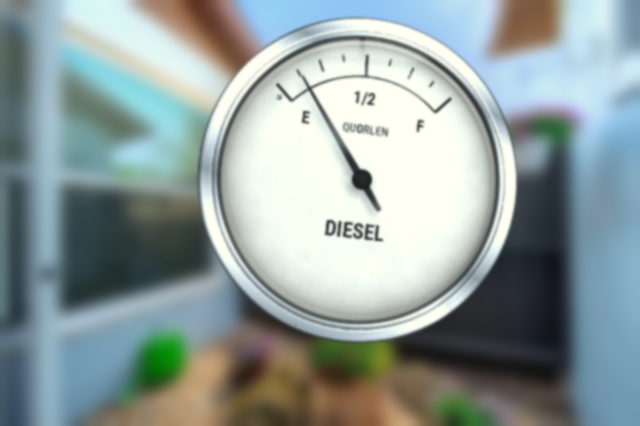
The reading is {"value": 0.125}
